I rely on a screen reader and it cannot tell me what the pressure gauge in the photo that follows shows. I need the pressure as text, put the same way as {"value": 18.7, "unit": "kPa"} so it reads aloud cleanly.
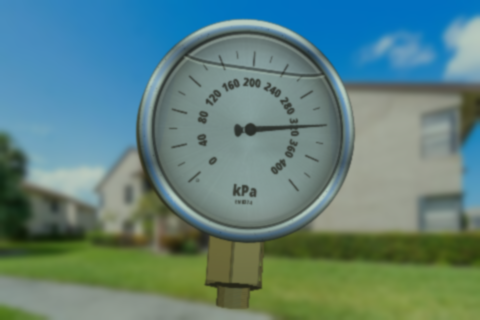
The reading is {"value": 320, "unit": "kPa"}
